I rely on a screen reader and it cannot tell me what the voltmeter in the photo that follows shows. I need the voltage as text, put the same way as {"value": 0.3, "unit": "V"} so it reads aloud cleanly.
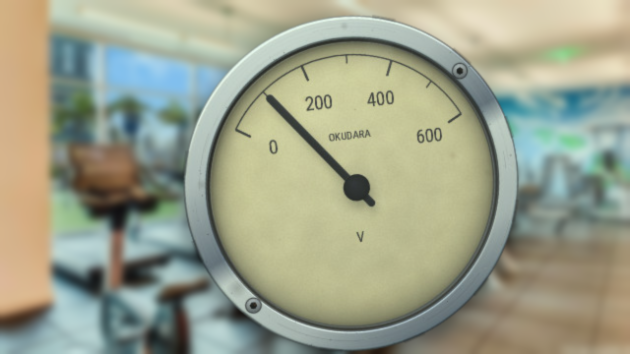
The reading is {"value": 100, "unit": "V"}
